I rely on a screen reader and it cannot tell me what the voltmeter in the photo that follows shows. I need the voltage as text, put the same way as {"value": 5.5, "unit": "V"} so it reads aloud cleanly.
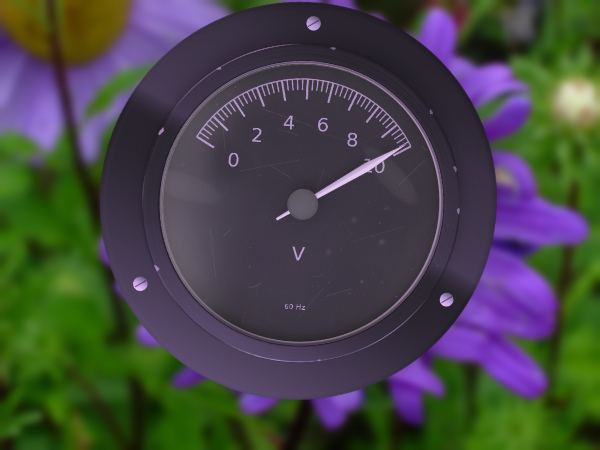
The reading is {"value": 9.8, "unit": "V"}
